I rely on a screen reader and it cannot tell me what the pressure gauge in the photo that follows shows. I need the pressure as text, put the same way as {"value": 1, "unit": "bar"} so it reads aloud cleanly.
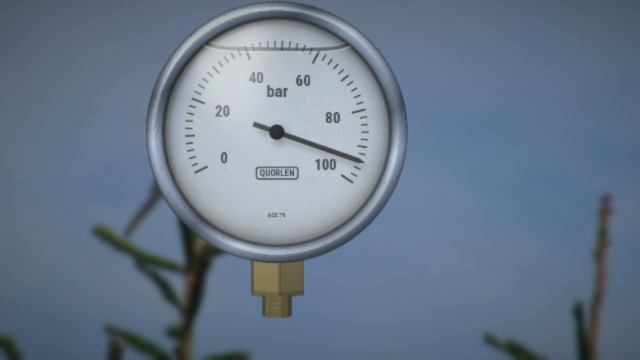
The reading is {"value": 94, "unit": "bar"}
